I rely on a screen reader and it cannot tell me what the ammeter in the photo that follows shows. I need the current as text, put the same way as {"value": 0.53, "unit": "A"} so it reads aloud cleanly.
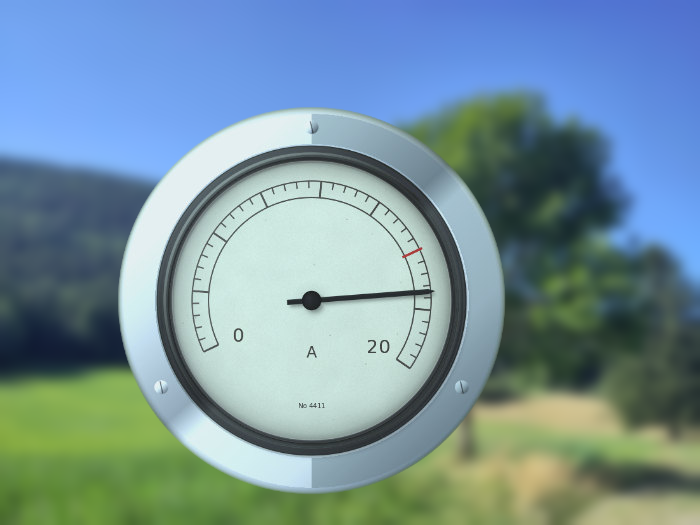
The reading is {"value": 16.75, "unit": "A"}
